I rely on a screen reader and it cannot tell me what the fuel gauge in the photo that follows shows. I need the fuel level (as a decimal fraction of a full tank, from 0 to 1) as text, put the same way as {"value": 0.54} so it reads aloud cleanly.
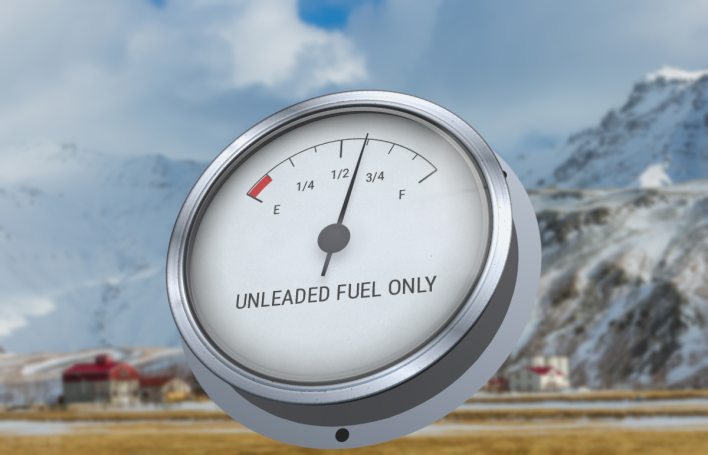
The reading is {"value": 0.625}
